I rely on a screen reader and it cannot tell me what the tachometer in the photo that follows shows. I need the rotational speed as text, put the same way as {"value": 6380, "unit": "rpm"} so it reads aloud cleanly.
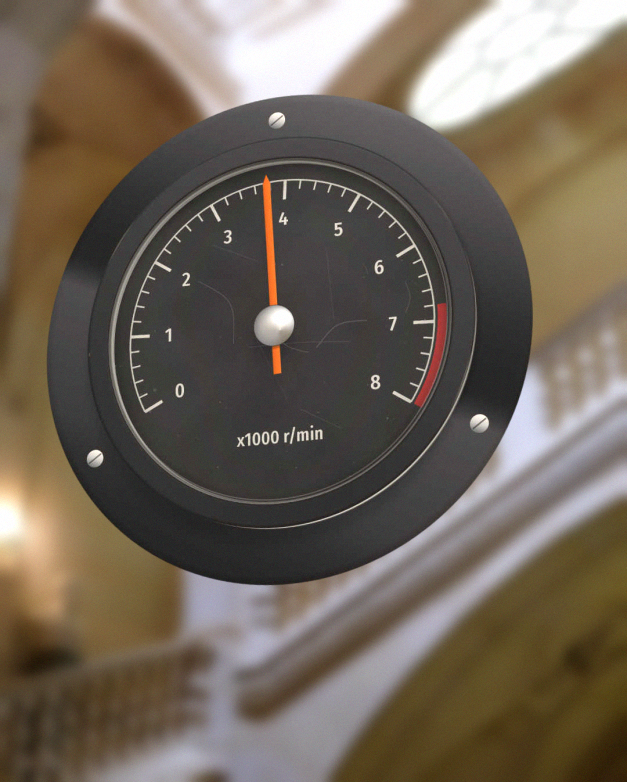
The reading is {"value": 3800, "unit": "rpm"}
